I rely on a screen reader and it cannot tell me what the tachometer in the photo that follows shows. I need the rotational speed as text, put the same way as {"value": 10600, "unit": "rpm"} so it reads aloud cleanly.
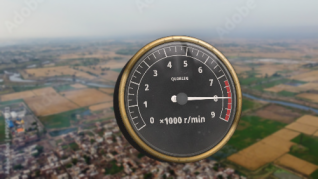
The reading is {"value": 8000, "unit": "rpm"}
